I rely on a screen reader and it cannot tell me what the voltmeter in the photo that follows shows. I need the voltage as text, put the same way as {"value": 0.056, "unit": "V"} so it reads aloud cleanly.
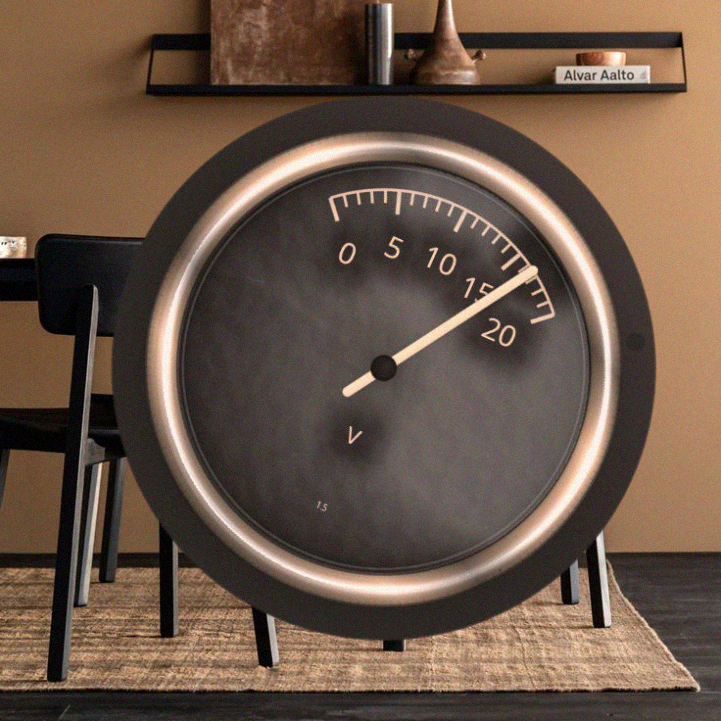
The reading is {"value": 16.5, "unit": "V"}
